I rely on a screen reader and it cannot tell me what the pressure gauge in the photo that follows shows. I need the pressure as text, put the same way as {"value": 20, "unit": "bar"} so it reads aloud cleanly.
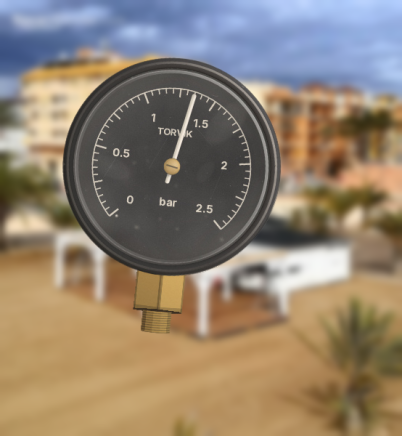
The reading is {"value": 1.35, "unit": "bar"}
